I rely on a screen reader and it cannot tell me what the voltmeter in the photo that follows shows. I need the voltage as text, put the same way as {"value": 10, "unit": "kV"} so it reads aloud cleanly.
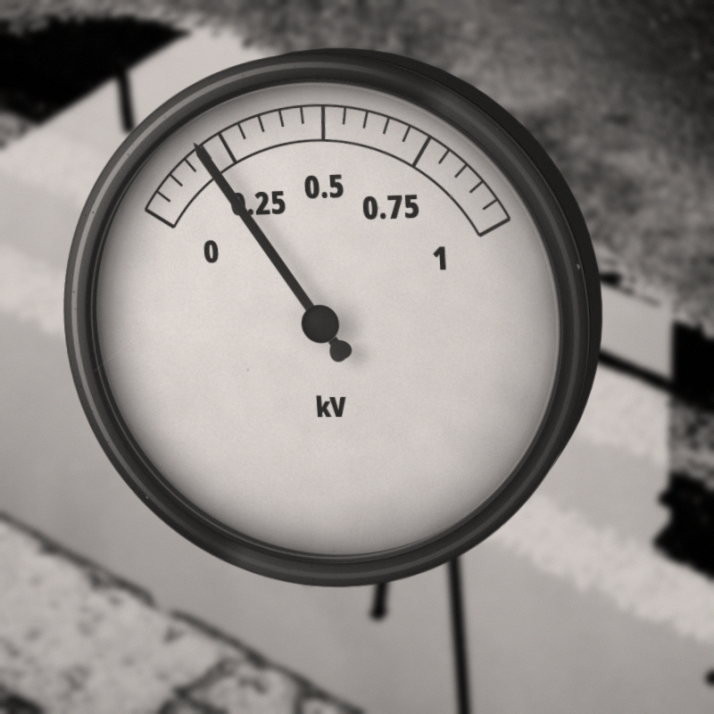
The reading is {"value": 0.2, "unit": "kV"}
